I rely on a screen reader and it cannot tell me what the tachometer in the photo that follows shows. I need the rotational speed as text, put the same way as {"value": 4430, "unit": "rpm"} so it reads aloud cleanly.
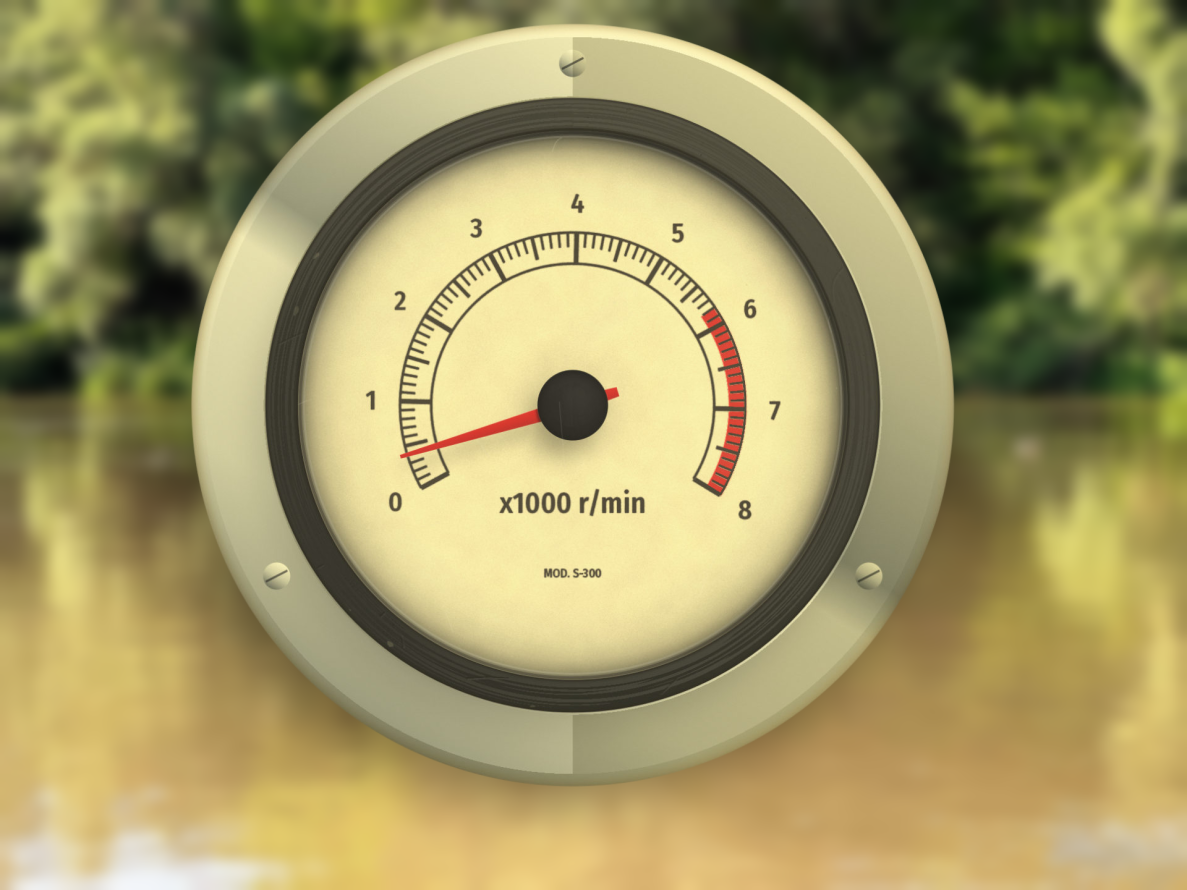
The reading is {"value": 400, "unit": "rpm"}
